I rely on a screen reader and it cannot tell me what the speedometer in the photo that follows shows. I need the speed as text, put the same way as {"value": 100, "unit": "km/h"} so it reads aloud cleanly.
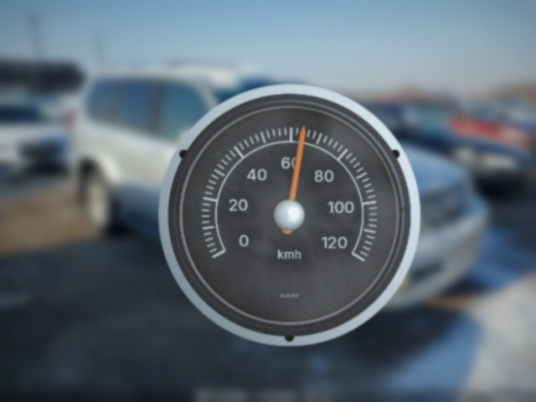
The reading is {"value": 64, "unit": "km/h"}
